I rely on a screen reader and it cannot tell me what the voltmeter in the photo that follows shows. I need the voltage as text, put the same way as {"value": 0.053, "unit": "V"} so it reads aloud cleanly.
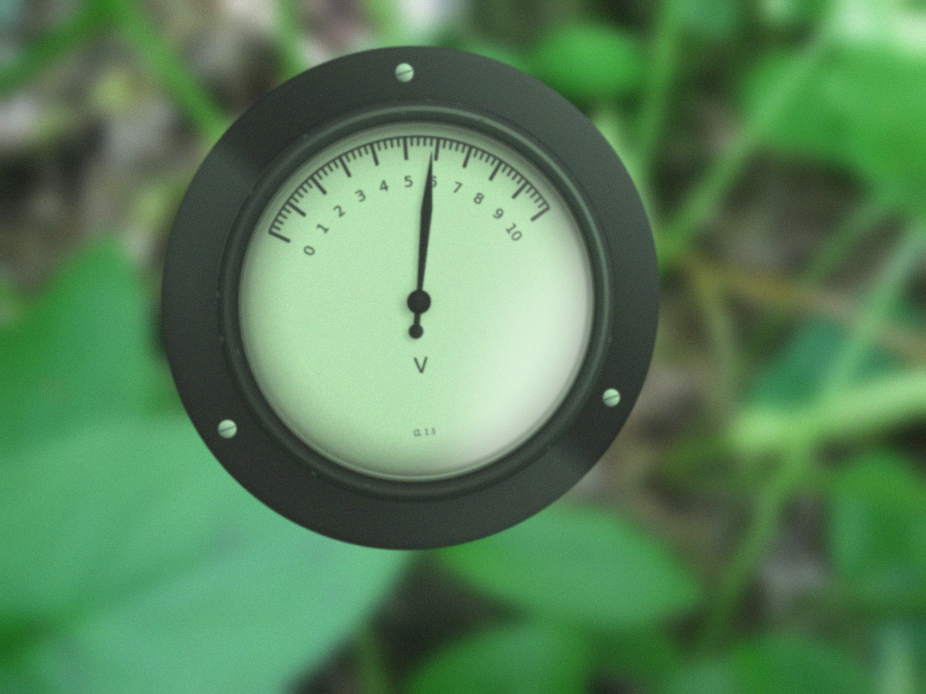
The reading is {"value": 5.8, "unit": "V"}
